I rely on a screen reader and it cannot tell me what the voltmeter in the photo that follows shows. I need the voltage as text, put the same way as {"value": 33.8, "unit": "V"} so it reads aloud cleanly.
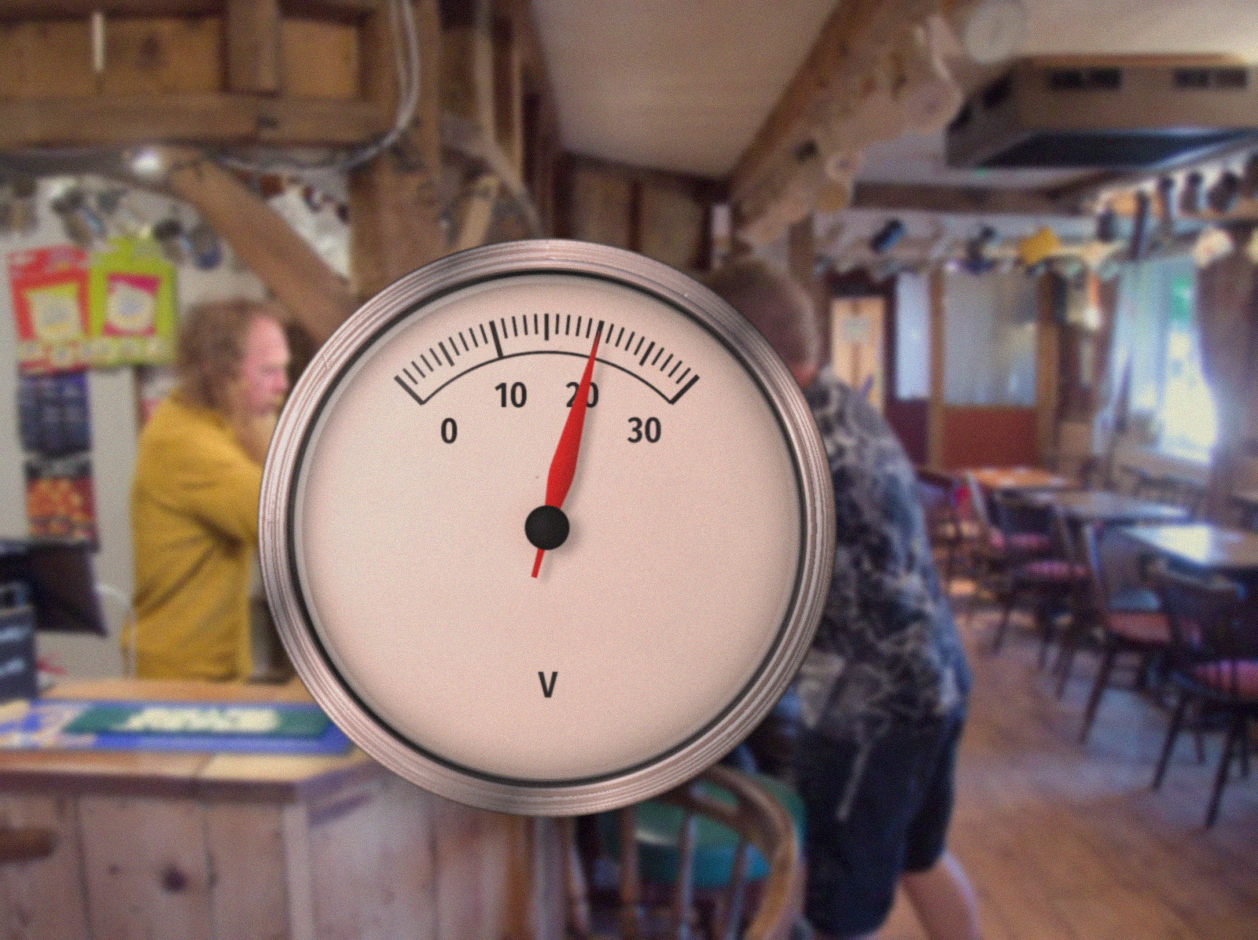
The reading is {"value": 20, "unit": "V"}
